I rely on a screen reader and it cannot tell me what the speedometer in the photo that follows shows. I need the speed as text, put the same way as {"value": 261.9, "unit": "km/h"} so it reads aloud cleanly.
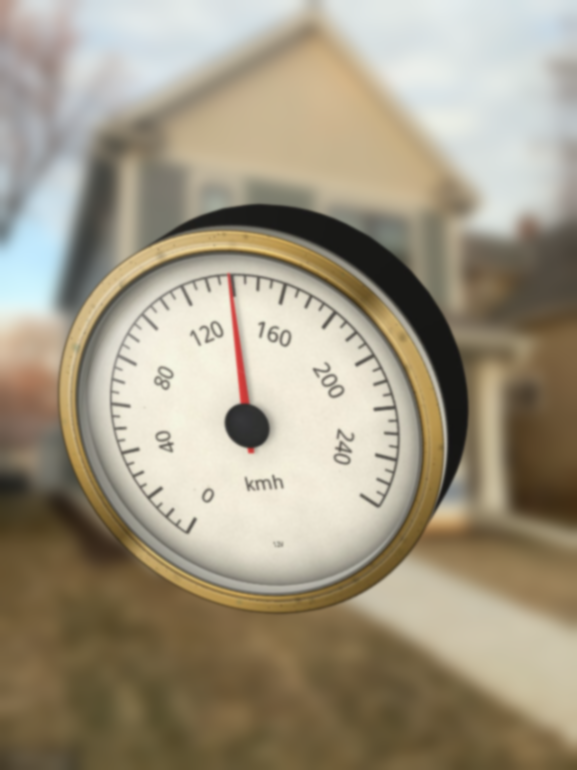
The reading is {"value": 140, "unit": "km/h"}
